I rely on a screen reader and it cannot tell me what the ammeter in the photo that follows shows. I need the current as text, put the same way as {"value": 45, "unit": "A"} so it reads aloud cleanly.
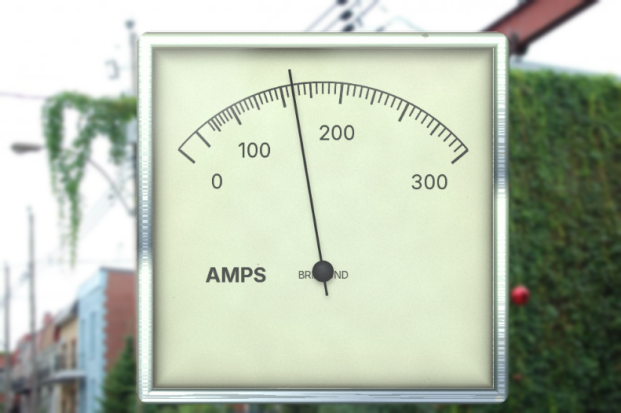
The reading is {"value": 160, "unit": "A"}
